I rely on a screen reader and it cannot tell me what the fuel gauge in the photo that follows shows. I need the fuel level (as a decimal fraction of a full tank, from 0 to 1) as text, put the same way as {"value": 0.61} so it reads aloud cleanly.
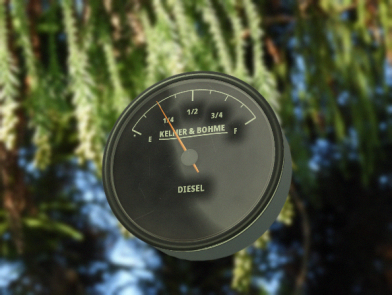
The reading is {"value": 0.25}
